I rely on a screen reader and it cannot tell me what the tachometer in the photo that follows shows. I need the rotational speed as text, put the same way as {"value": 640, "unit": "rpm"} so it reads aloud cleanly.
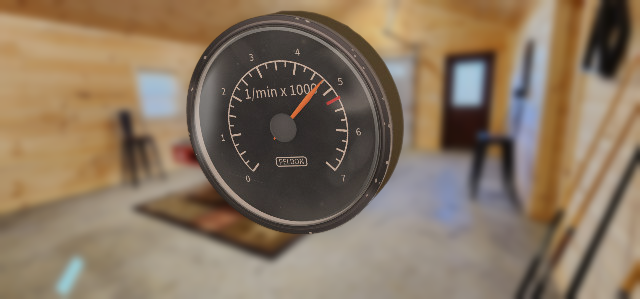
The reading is {"value": 4750, "unit": "rpm"}
